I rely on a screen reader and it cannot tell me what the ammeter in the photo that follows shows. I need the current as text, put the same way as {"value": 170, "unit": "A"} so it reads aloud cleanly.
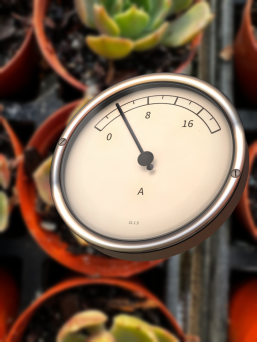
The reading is {"value": 4, "unit": "A"}
